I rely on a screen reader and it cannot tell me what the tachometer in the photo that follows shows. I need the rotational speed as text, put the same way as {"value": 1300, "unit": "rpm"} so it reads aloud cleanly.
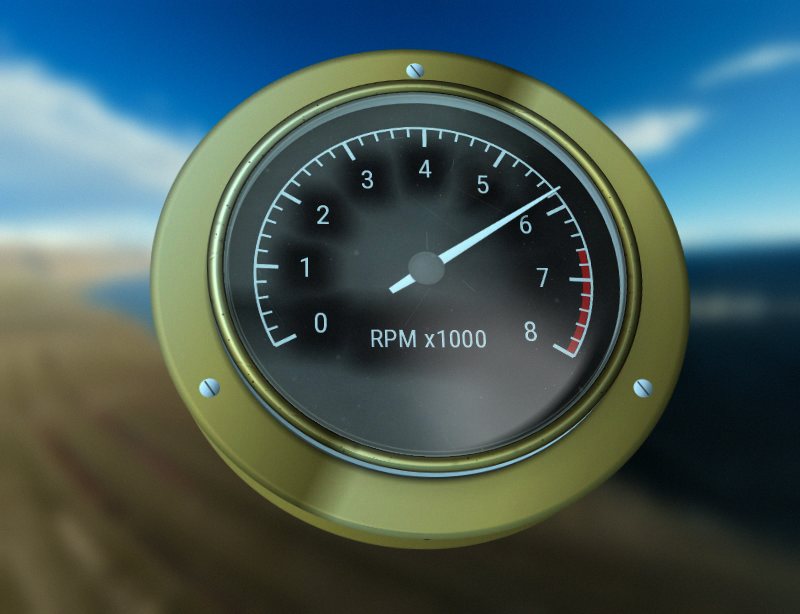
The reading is {"value": 5800, "unit": "rpm"}
